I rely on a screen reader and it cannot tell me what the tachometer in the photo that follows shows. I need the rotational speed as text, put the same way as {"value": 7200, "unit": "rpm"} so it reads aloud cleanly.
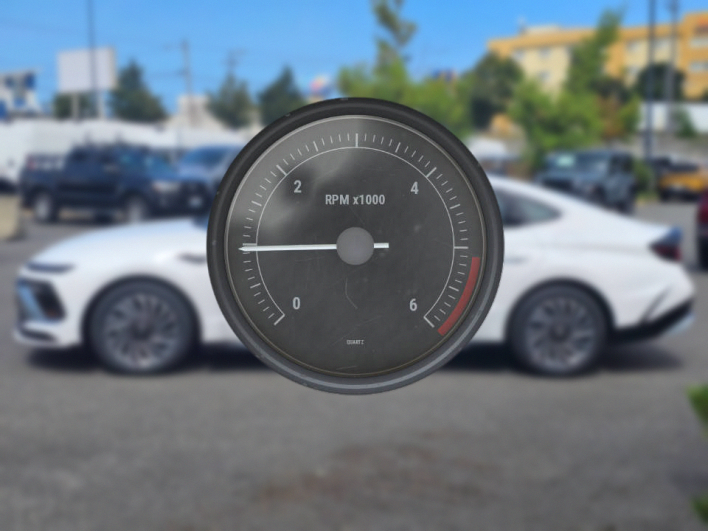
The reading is {"value": 950, "unit": "rpm"}
